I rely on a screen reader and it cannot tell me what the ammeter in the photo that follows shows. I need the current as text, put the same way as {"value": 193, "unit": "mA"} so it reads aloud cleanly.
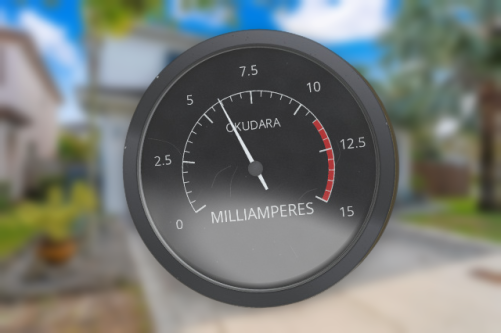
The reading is {"value": 6, "unit": "mA"}
